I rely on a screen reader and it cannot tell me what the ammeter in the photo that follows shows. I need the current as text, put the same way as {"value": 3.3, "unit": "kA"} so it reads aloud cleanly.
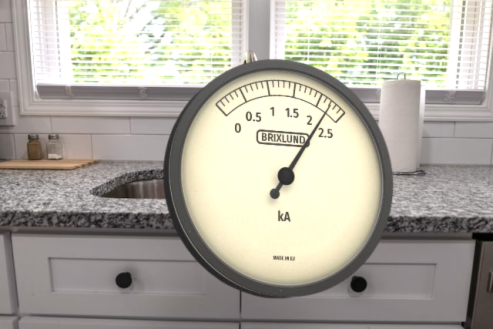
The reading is {"value": 2.2, "unit": "kA"}
